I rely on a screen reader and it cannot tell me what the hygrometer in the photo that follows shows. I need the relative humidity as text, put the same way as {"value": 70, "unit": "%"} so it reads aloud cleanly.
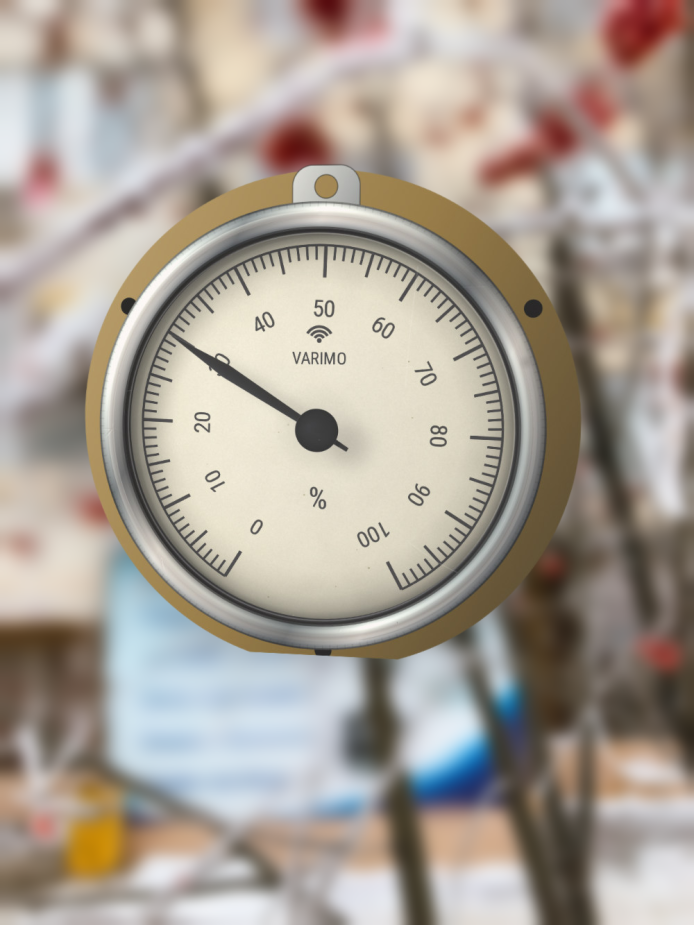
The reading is {"value": 30, "unit": "%"}
